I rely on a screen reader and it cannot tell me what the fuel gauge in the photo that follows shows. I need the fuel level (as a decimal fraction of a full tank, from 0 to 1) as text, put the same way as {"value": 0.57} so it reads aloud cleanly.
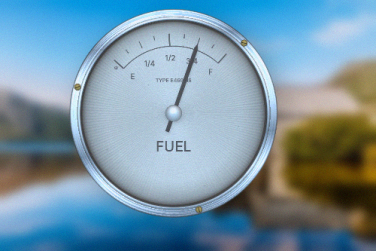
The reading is {"value": 0.75}
